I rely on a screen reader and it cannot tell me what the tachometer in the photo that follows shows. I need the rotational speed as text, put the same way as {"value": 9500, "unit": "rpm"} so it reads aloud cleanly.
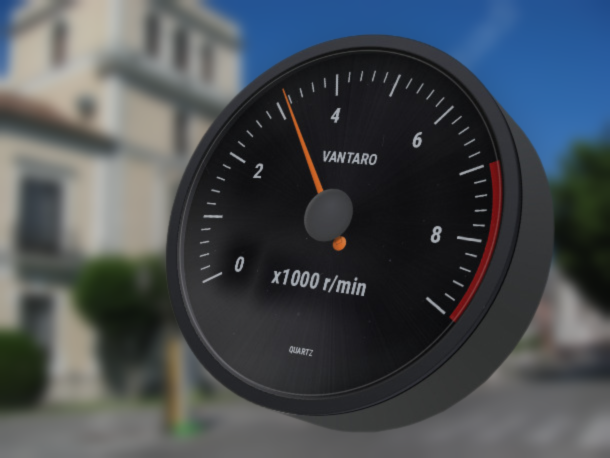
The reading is {"value": 3200, "unit": "rpm"}
